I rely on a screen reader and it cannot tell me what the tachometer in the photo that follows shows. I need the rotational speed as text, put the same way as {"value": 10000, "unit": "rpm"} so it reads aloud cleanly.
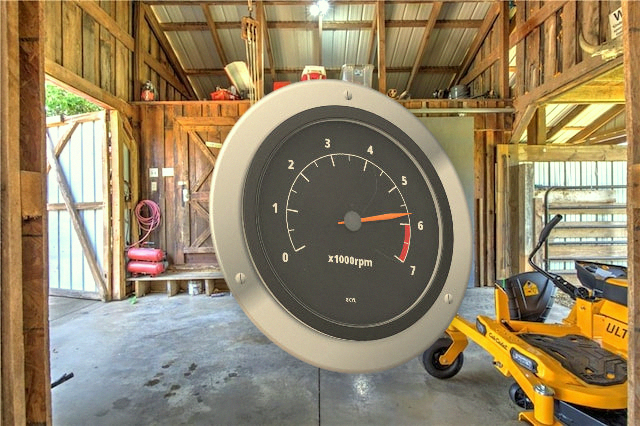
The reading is {"value": 5750, "unit": "rpm"}
